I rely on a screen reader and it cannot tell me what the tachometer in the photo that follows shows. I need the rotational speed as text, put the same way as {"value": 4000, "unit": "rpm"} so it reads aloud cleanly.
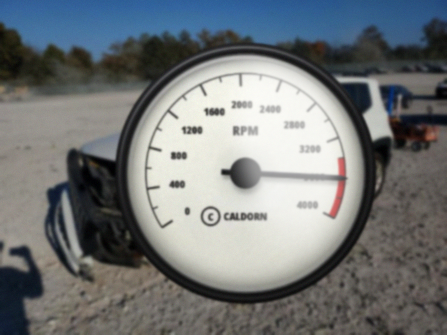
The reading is {"value": 3600, "unit": "rpm"}
